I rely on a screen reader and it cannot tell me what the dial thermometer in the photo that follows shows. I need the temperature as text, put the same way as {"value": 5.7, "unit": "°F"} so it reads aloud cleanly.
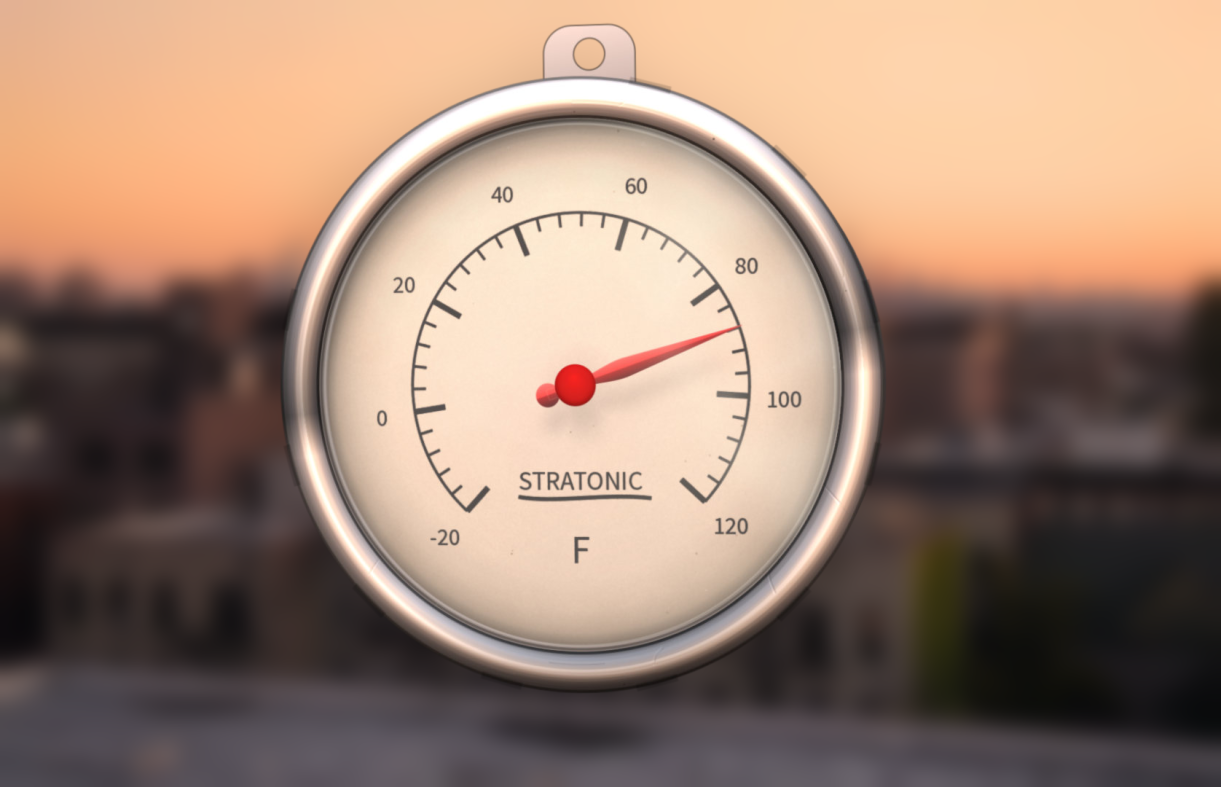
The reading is {"value": 88, "unit": "°F"}
